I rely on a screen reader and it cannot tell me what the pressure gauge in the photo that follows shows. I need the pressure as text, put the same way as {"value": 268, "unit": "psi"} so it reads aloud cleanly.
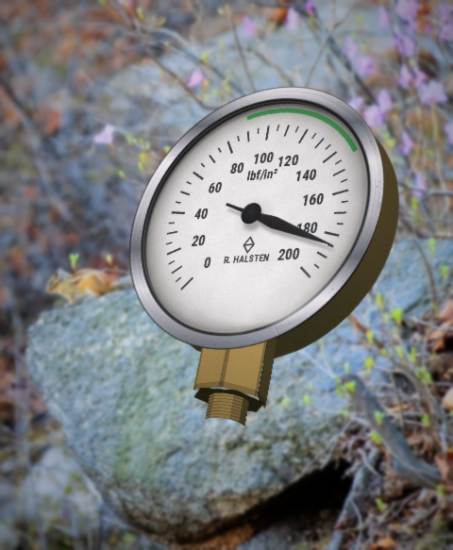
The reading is {"value": 185, "unit": "psi"}
